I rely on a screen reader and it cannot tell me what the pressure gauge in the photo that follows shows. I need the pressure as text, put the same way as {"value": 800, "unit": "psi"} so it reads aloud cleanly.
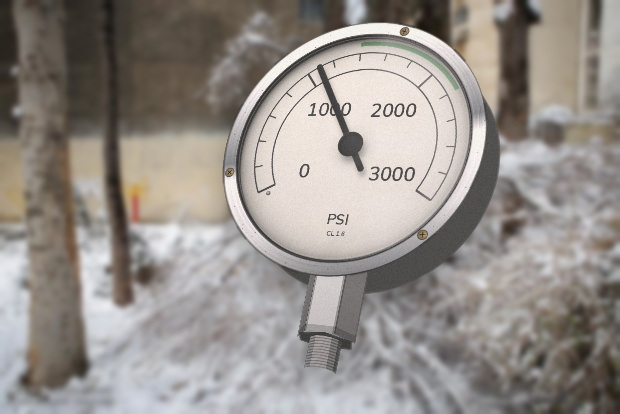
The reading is {"value": 1100, "unit": "psi"}
